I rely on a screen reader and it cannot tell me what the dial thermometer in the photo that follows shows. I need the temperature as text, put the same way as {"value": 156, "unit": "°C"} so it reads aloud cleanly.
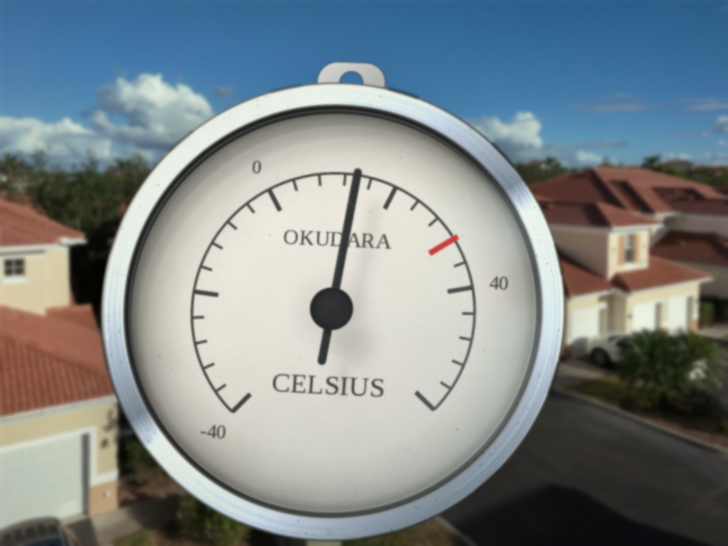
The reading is {"value": 14, "unit": "°C"}
